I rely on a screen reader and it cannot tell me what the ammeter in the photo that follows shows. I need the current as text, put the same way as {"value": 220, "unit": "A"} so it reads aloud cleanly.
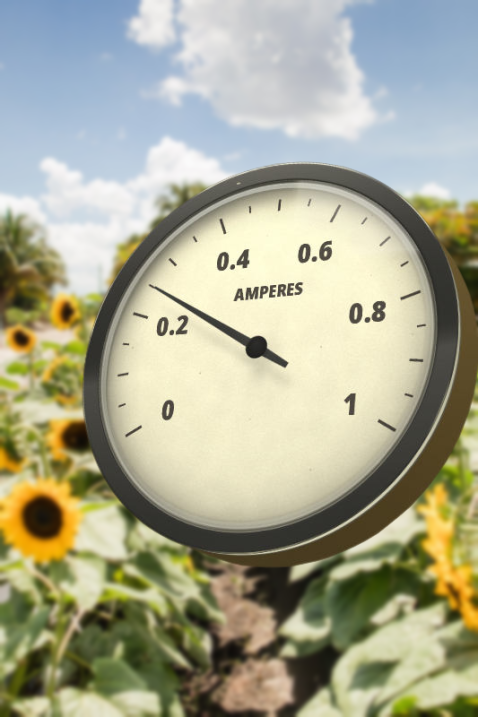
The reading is {"value": 0.25, "unit": "A"}
